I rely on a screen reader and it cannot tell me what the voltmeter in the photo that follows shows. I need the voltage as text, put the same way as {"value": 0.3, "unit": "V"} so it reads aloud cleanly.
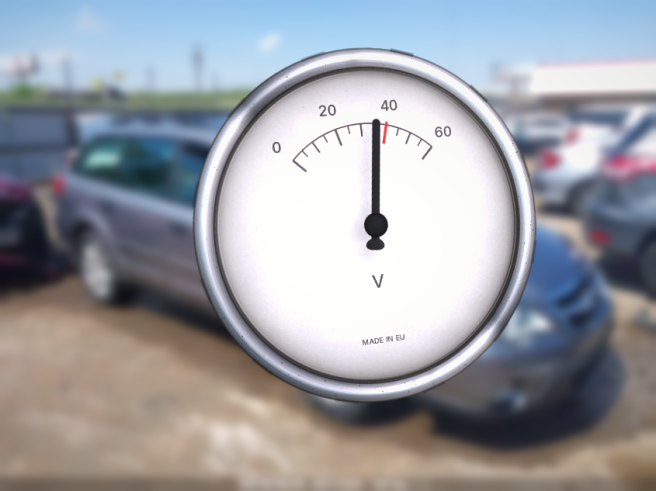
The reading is {"value": 35, "unit": "V"}
